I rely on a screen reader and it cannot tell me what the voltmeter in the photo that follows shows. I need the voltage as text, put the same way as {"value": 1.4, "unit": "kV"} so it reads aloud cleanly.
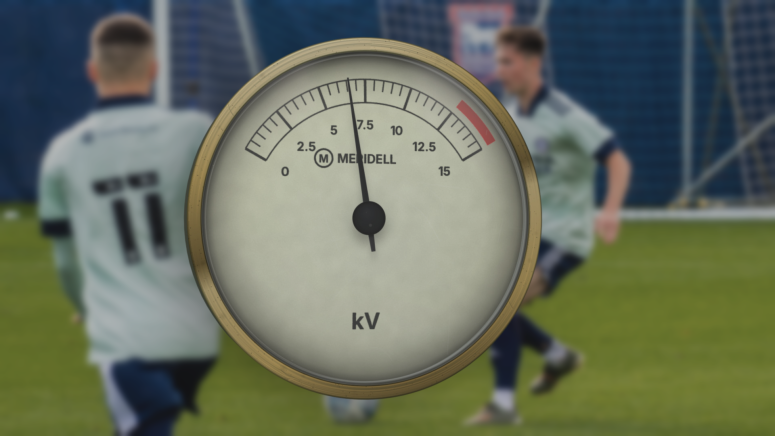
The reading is {"value": 6.5, "unit": "kV"}
